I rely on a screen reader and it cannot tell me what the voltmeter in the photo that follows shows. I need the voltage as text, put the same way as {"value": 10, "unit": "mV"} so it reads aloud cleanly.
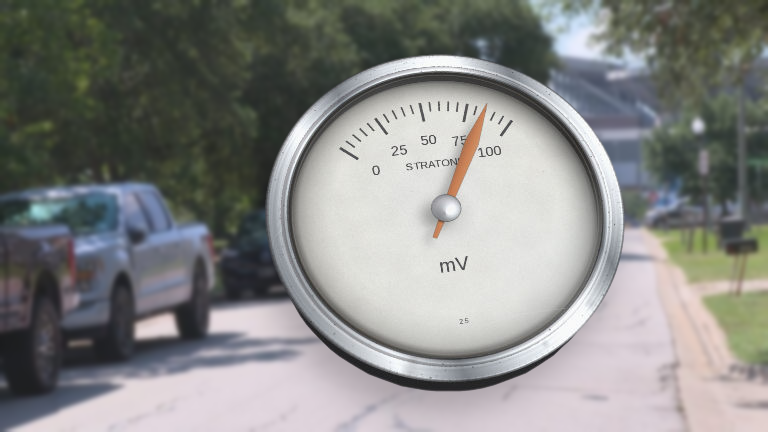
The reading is {"value": 85, "unit": "mV"}
